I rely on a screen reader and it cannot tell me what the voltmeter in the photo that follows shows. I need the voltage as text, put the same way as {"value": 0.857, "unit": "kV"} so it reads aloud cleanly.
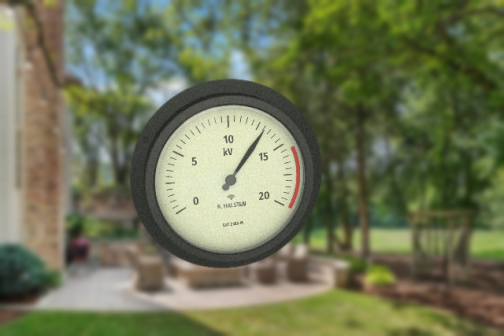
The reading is {"value": 13, "unit": "kV"}
